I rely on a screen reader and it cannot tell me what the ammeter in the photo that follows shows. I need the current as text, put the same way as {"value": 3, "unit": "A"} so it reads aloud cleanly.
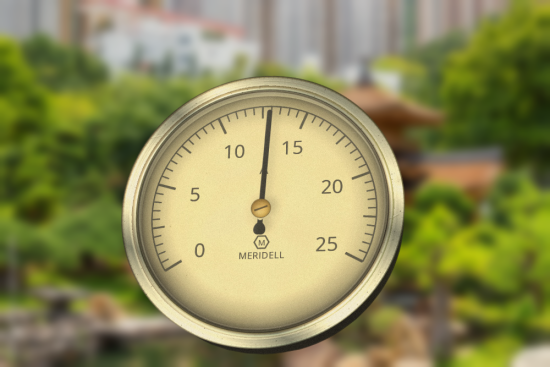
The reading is {"value": 13, "unit": "A"}
